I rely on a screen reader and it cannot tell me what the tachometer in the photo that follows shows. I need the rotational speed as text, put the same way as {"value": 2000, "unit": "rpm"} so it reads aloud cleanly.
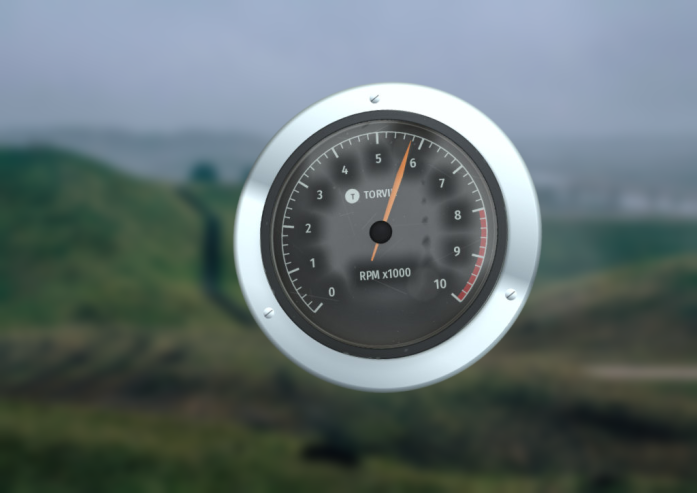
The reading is {"value": 5800, "unit": "rpm"}
